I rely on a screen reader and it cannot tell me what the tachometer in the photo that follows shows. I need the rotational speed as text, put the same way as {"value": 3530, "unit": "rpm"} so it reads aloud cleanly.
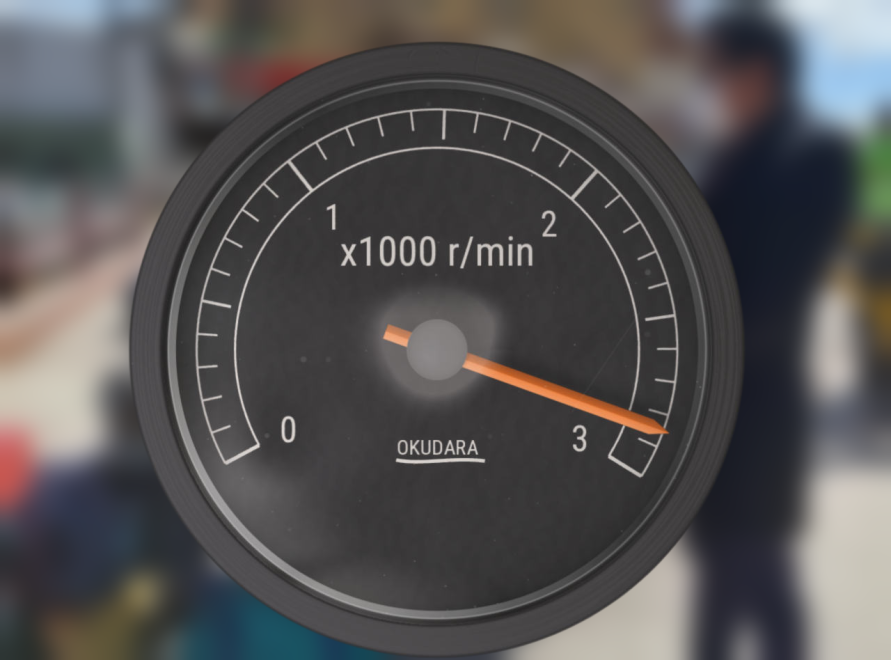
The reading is {"value": 2850, "unit": "rpm"}
